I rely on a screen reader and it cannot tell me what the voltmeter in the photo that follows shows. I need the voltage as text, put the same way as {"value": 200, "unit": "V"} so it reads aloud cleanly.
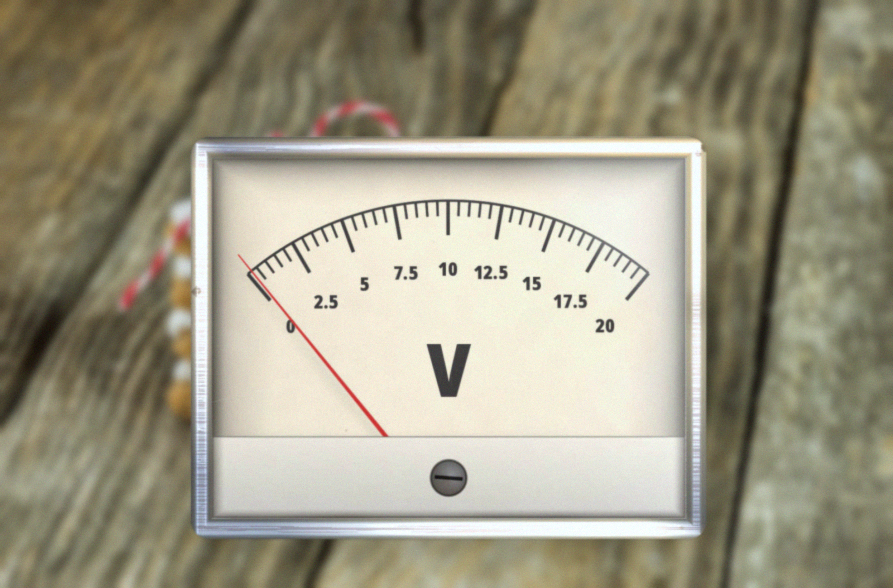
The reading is {"value": 0.25, "unit": "V"}
